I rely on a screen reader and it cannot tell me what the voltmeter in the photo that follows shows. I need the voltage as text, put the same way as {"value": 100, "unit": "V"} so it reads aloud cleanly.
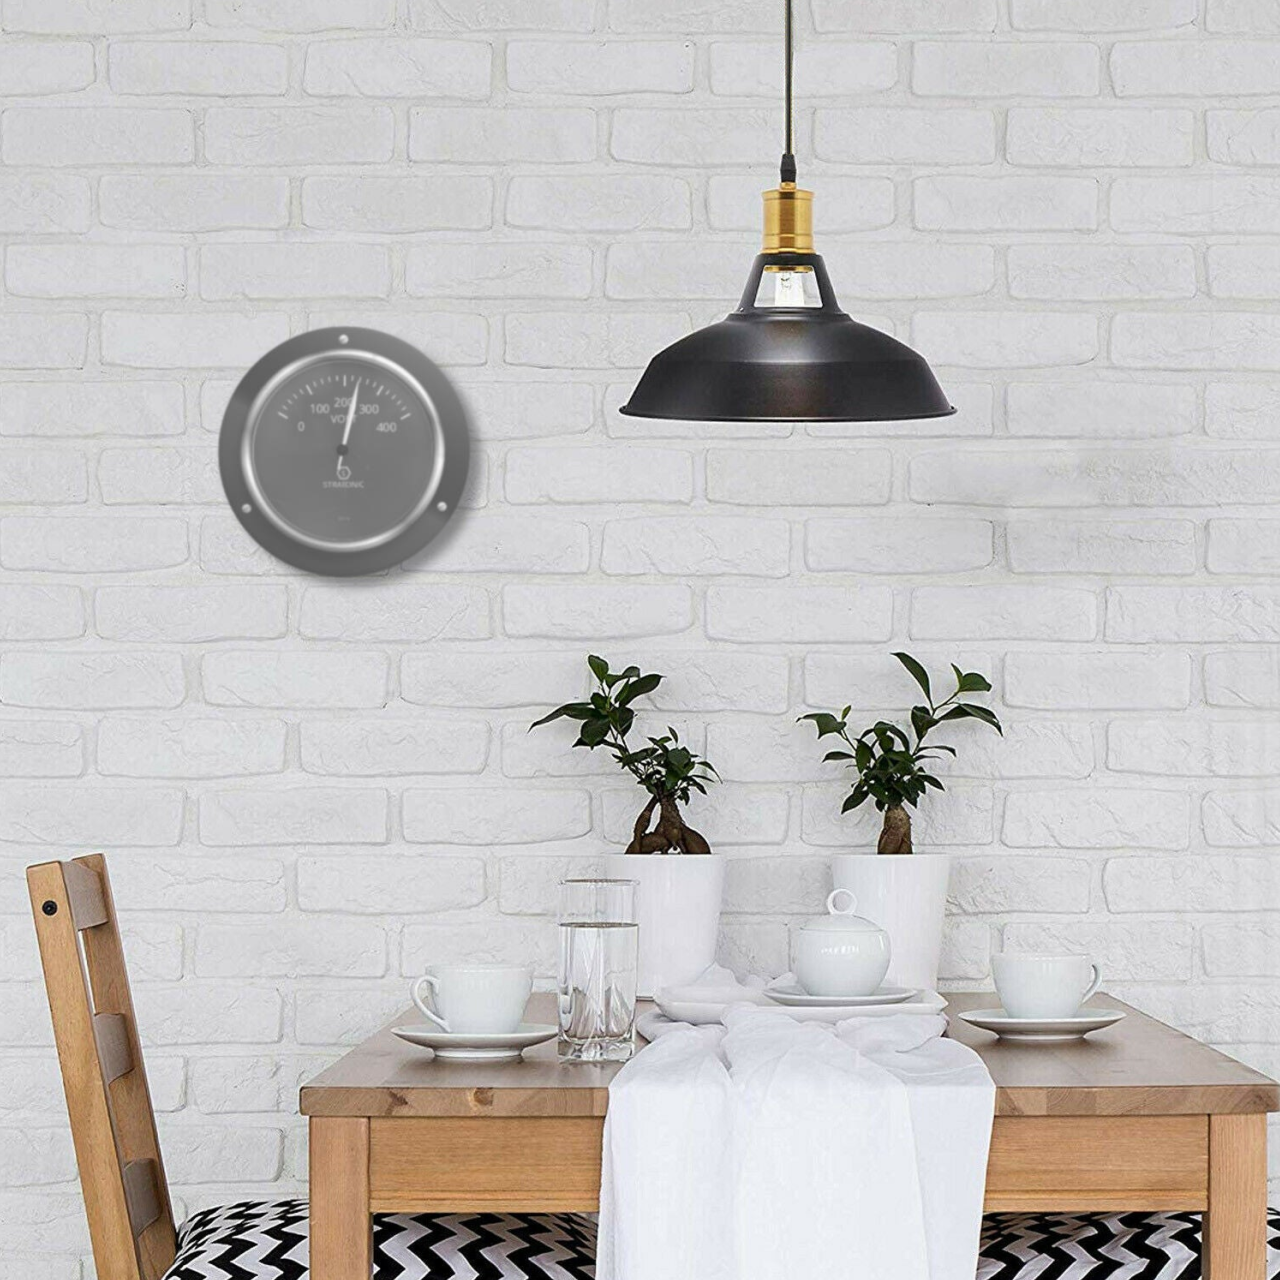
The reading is {"value": 240, "unit": "V"}
